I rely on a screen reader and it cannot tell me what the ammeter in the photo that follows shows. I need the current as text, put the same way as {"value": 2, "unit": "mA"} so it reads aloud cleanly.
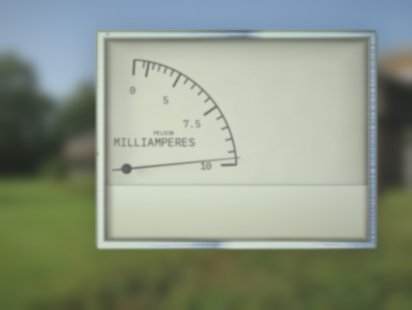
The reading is {"value": 9.75, "unit": "mA"}
